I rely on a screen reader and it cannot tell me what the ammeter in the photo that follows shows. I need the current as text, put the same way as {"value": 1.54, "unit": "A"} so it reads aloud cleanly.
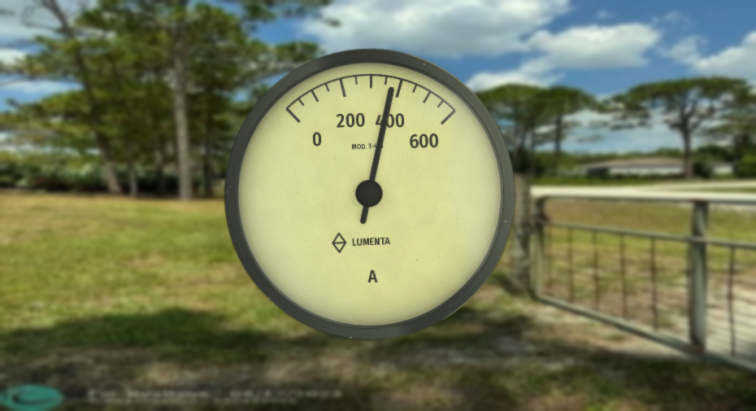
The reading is {"value": 375, "unit": "A"}
